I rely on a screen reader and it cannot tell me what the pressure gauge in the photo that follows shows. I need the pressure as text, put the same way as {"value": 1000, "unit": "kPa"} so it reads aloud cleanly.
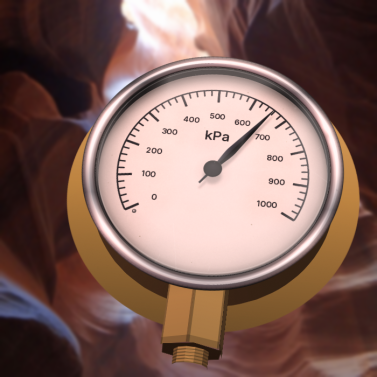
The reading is {"value": 660, "unit": "kPa"}
